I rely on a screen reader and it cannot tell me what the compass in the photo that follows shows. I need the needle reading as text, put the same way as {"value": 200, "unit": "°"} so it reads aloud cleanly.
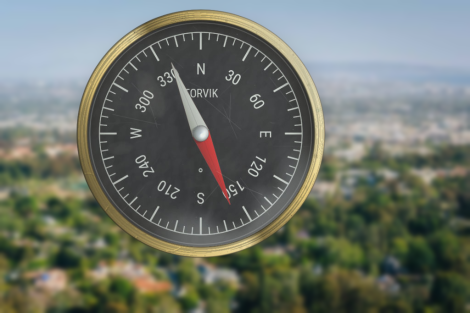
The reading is {"value": 157.5, "unit": "°"}
